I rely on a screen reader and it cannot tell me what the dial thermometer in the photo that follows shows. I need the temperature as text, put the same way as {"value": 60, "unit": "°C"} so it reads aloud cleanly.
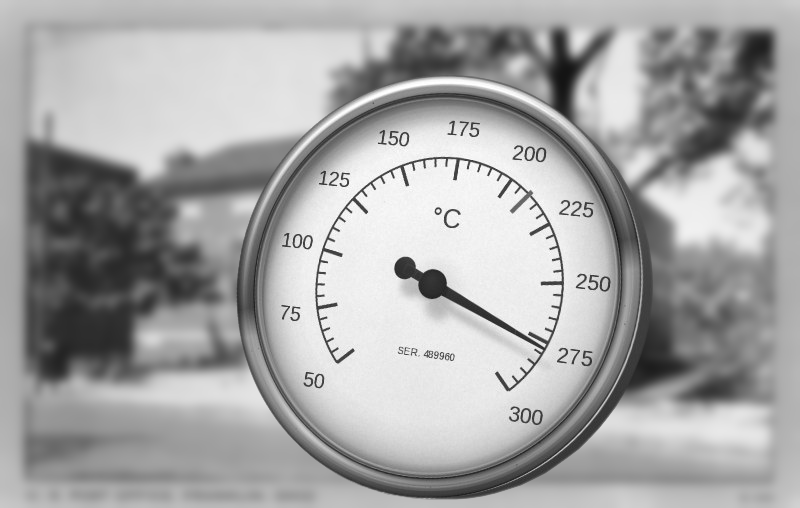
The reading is {"value": 277.5, "unit": "°C"}
